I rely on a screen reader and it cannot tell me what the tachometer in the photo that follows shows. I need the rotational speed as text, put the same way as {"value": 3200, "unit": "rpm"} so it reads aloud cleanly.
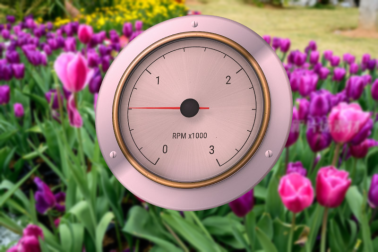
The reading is {"value": 600, "unit": "rpm"}
